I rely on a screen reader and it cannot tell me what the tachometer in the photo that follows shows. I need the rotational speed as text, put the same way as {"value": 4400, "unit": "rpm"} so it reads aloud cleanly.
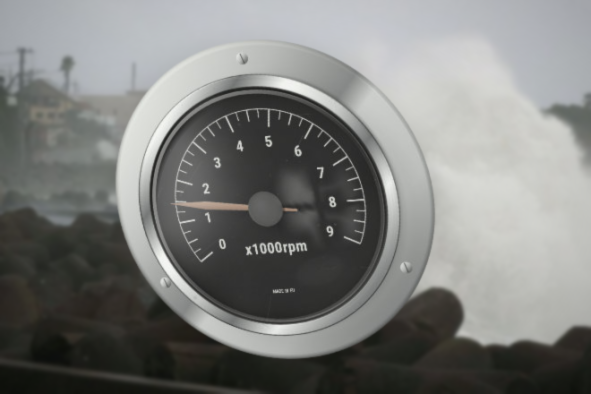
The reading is {"value": 1500, "unit": "rpm"}
